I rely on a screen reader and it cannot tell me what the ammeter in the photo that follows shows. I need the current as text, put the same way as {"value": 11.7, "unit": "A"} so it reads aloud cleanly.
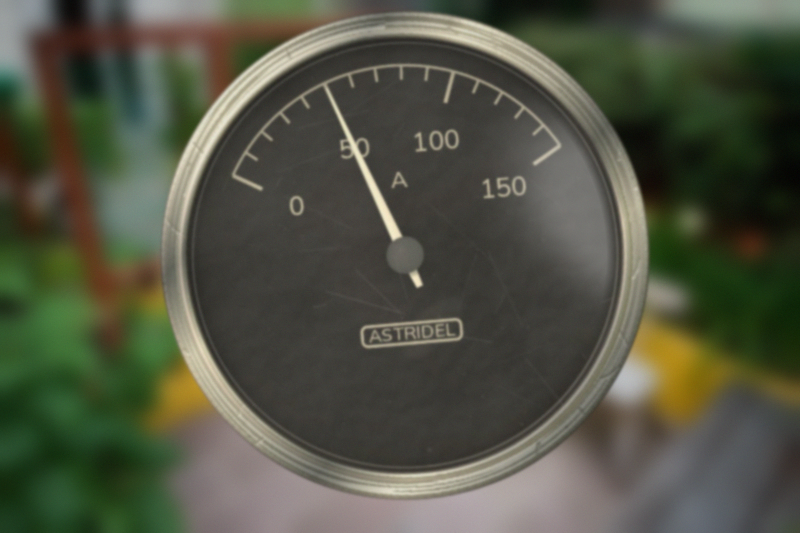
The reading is {"value": 50, "unit": "A"}
